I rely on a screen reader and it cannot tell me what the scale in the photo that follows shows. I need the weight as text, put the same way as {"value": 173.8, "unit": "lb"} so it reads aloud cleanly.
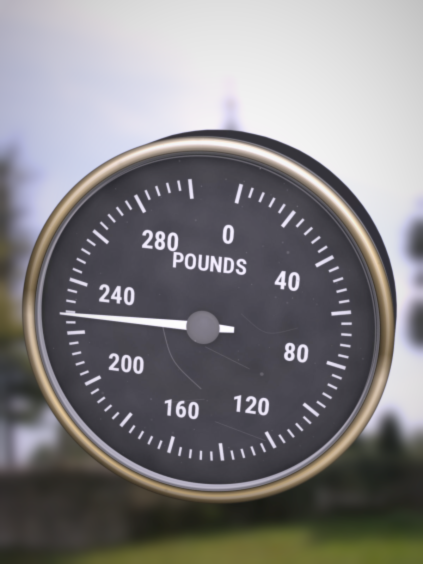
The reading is {"value": 228, "unit": "lb"}
